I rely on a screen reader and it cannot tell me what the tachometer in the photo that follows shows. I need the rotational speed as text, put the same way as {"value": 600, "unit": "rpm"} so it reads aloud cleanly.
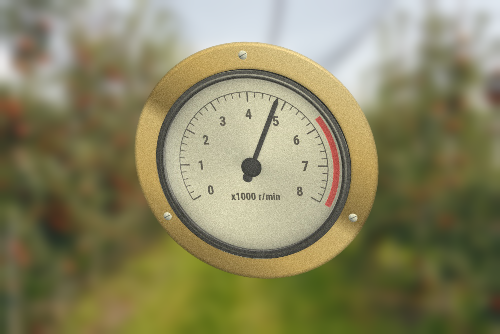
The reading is {"value": 4800, "unit": "rpm"}
